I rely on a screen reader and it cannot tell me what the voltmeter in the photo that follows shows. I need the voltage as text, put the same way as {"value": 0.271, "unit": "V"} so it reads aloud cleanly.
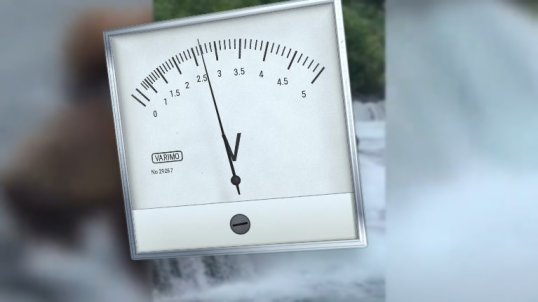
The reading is {"value": 2.7, "unit": "V"}
